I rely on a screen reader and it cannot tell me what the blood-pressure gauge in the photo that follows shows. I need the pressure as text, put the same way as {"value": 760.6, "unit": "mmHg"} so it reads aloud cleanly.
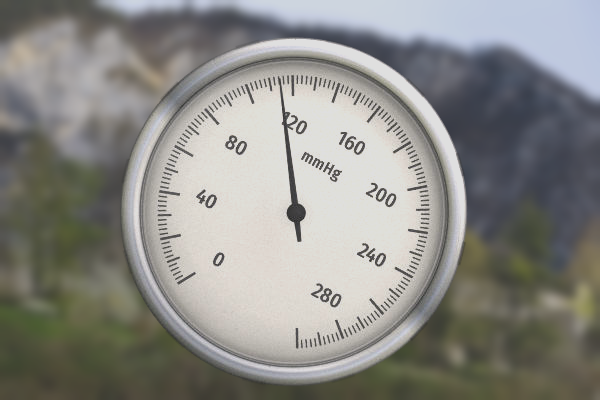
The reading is {"value": 114, "unit": "mmHg"}
